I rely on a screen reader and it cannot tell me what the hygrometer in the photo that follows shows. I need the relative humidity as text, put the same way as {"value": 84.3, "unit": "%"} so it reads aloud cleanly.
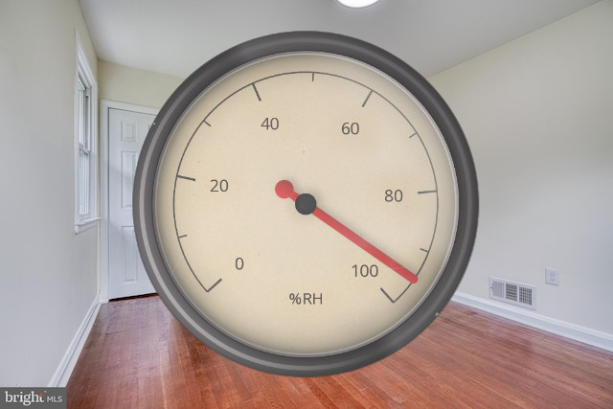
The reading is {"value": 95, "unit": "%"}
